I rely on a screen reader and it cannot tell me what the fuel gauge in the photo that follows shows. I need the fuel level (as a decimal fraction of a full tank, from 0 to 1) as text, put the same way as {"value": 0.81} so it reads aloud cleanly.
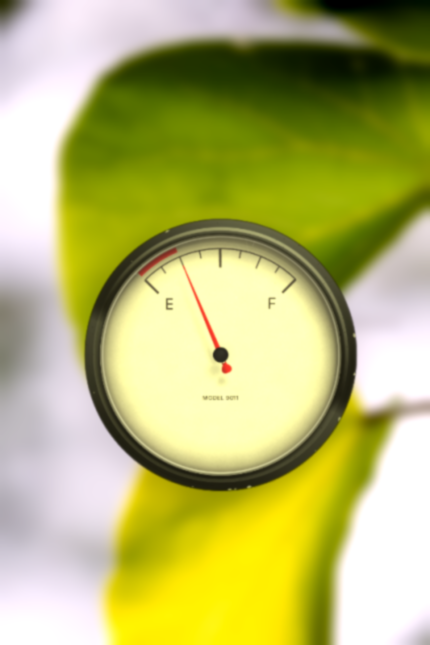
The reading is {"value": 0.25}
